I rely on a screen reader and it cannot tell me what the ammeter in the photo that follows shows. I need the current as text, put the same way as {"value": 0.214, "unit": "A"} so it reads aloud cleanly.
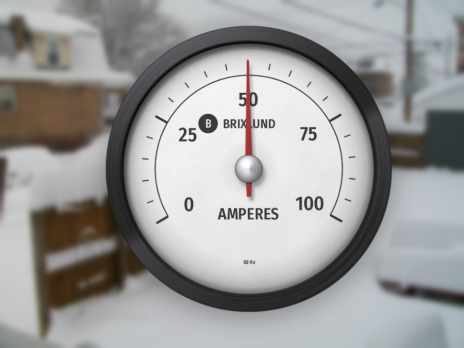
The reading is {"value": 50, "unit": "A"}
